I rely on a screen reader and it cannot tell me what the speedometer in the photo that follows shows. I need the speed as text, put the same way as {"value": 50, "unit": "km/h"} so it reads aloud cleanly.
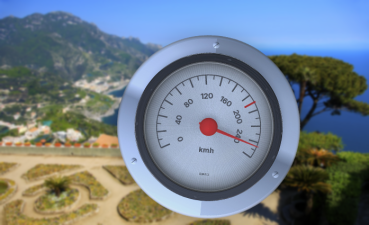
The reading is {"value": 245, "unit": "km/h"}
